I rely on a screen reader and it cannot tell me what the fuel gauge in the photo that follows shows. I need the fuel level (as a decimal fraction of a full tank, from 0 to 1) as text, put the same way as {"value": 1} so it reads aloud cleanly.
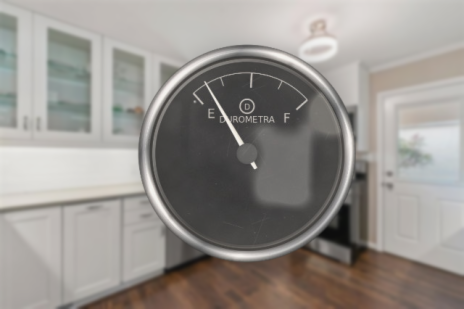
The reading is {"value": 0.125}
